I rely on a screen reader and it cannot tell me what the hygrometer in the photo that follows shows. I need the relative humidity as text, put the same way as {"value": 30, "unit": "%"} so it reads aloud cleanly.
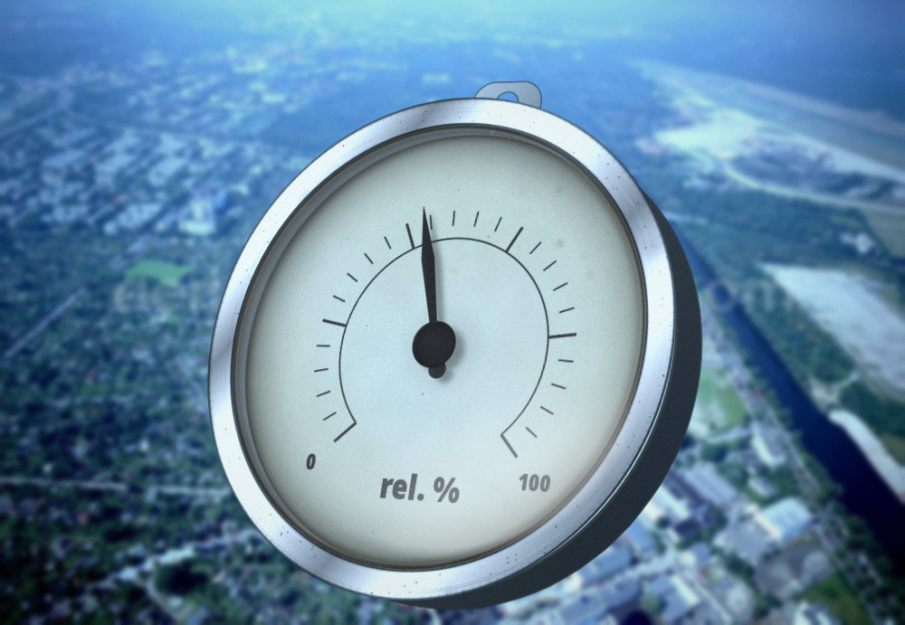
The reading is {"value": 44, "unit": "%"}
